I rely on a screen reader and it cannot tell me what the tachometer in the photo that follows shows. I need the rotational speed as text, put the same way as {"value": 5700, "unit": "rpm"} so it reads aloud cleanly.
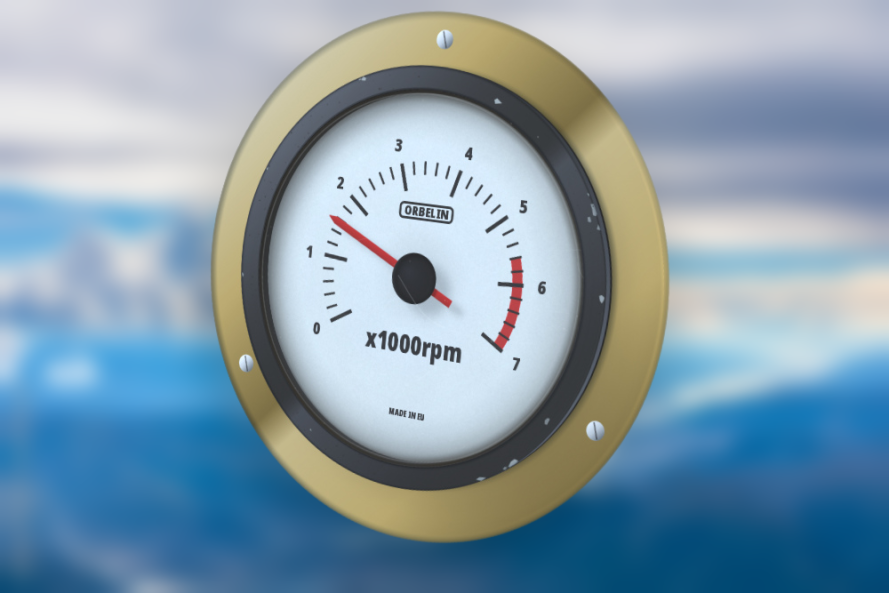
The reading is {"value": 1600, "unit": "rpm"}
